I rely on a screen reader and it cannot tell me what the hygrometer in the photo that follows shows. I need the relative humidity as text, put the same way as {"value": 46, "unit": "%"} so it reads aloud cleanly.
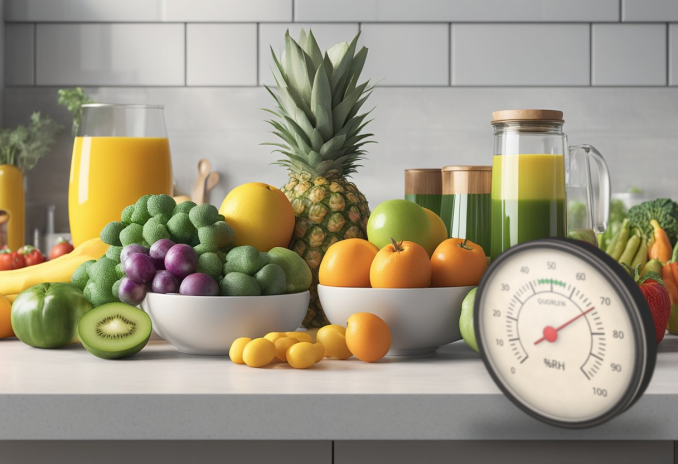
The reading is {"value": 70, "unit": "%"}
